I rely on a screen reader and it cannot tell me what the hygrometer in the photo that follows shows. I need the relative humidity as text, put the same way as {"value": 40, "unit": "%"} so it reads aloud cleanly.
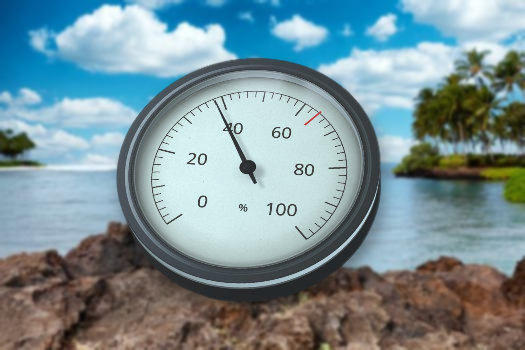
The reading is {"value": 38, "unit": "%"}
